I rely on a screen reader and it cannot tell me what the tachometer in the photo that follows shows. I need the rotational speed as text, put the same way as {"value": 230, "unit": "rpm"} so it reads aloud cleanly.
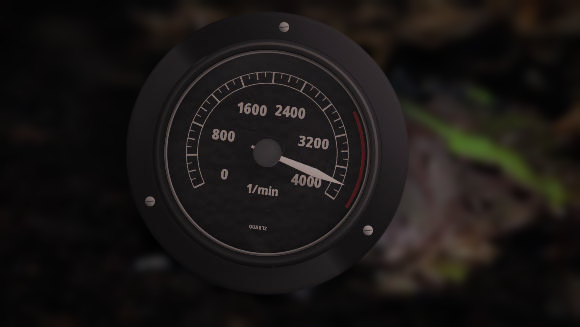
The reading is {"value": 3800, "unit": "rpm"}
